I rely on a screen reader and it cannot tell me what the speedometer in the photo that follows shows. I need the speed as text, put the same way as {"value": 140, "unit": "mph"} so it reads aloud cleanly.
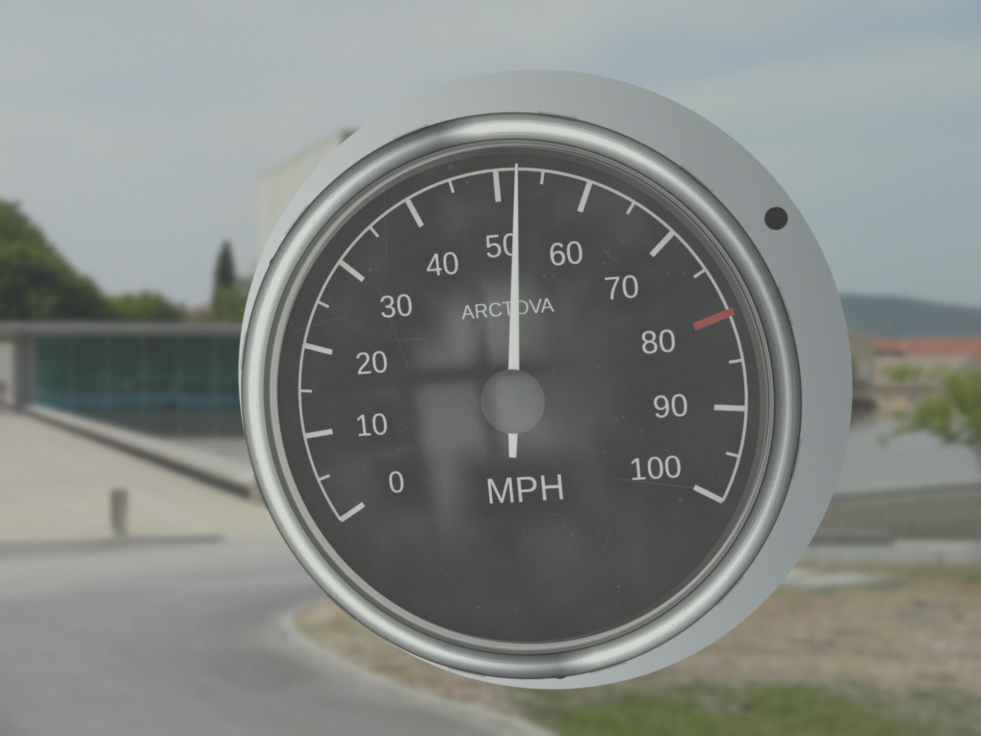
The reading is {"value": 52.5, "unit": "mph"}
